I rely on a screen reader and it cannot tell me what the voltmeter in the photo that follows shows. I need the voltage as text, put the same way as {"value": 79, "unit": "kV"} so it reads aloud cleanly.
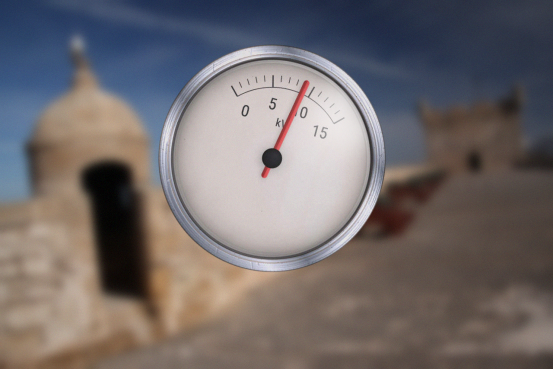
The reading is {"value": 9, "unit": "kV"}
